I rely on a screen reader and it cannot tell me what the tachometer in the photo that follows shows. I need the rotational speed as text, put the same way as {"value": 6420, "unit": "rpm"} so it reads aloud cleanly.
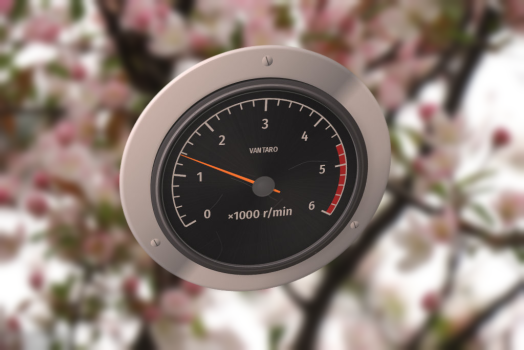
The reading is {"value": 1400, "unit": "rpm"}
